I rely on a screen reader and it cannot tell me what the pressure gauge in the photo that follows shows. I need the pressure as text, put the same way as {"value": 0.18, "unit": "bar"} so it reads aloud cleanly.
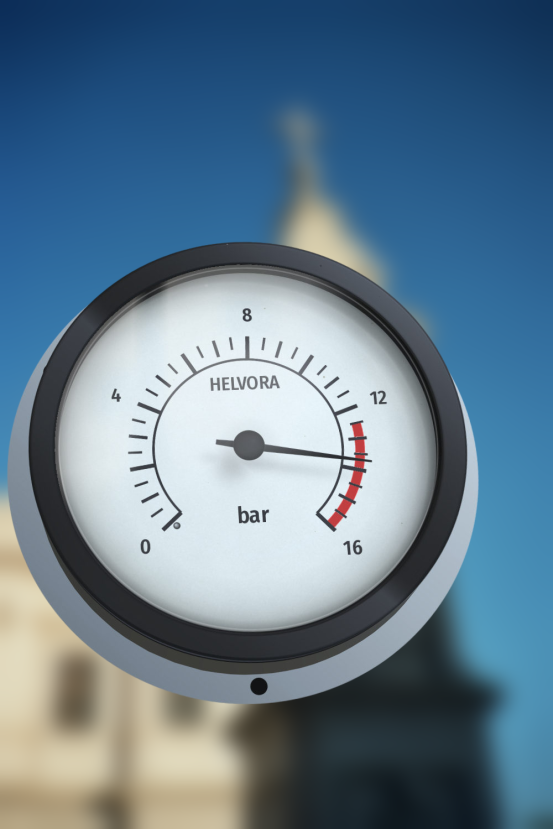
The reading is {"value": 13.75, "unit": "bar"}
